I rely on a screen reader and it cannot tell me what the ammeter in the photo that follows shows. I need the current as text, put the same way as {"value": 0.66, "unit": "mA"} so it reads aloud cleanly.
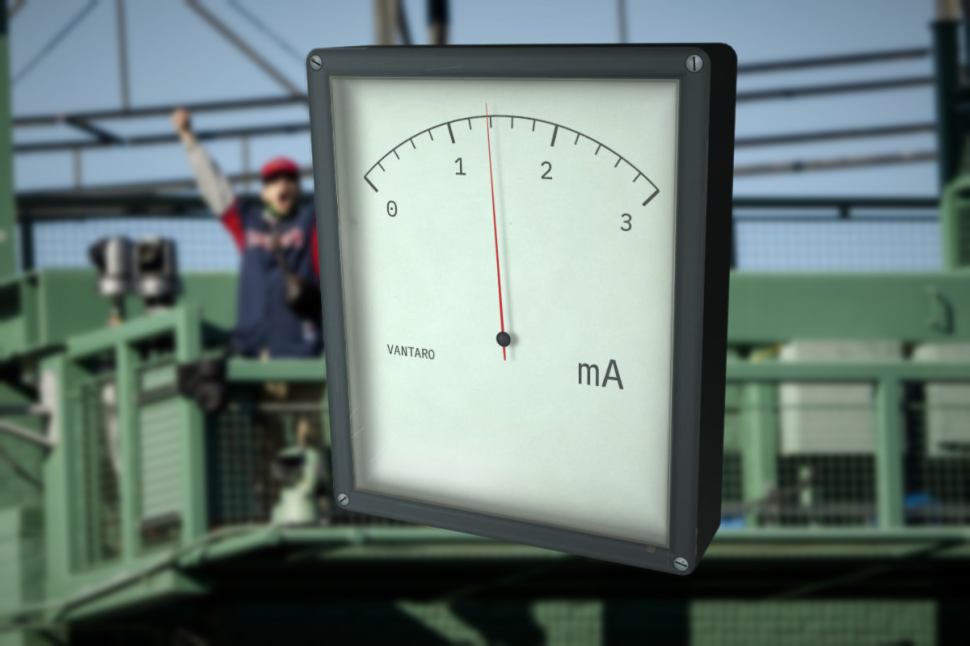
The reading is {"value": 1.4, "unit": "mA"}
